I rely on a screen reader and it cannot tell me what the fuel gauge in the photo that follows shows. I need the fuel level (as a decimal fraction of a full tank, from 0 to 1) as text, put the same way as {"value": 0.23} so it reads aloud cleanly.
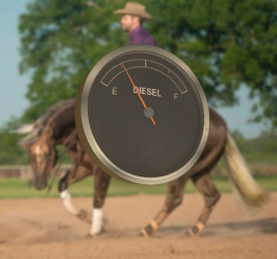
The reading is {"value": 0.25}
